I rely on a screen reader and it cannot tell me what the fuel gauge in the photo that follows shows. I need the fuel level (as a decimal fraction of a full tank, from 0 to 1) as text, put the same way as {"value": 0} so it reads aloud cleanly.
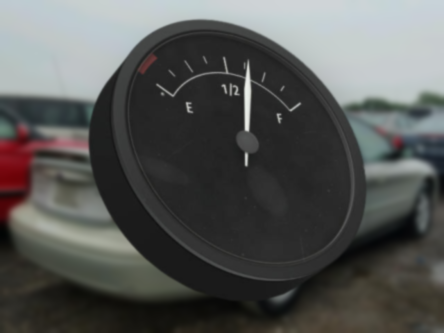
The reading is {"value": 0.625}
